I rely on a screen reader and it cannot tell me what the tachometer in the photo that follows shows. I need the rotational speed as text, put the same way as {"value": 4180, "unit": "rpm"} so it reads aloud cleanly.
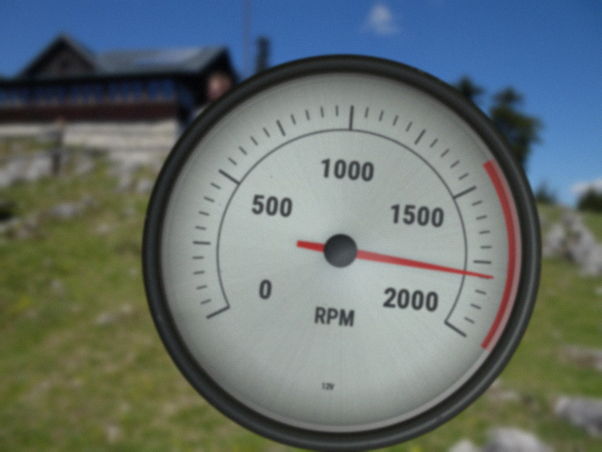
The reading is {"value": 1800, "unit": "rpm"}
